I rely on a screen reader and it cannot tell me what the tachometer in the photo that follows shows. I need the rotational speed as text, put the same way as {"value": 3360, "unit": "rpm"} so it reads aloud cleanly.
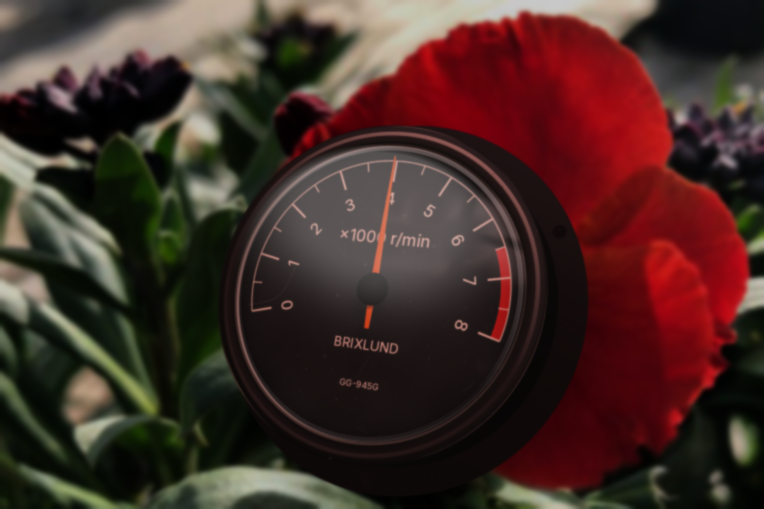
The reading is {"value": 4000, "unit": "rpm"}
